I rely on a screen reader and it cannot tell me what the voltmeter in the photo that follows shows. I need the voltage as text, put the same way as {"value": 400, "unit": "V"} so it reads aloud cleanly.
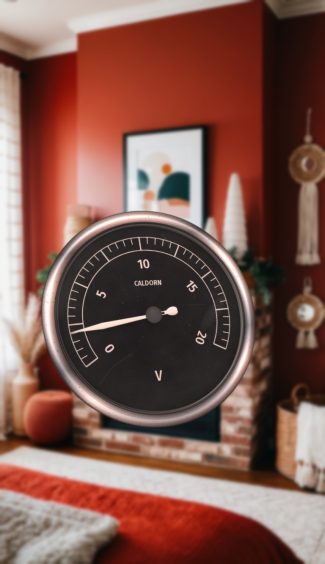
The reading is {"value": 2, "unit": "V"}
